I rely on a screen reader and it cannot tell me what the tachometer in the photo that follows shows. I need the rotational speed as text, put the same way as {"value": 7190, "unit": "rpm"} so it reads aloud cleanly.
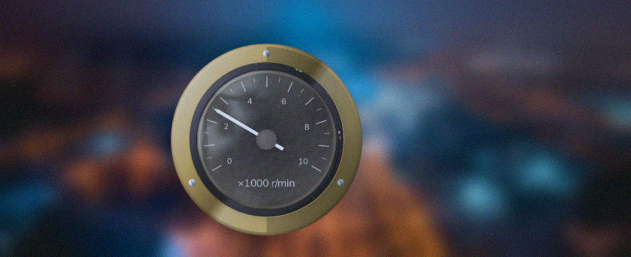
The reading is {"value": 2500, "unit": "rpm"}
